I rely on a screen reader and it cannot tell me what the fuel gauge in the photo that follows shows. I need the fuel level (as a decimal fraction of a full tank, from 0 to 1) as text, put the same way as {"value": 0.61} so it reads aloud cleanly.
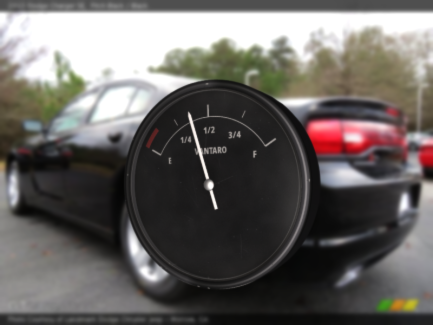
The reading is {"value": 0.375}
